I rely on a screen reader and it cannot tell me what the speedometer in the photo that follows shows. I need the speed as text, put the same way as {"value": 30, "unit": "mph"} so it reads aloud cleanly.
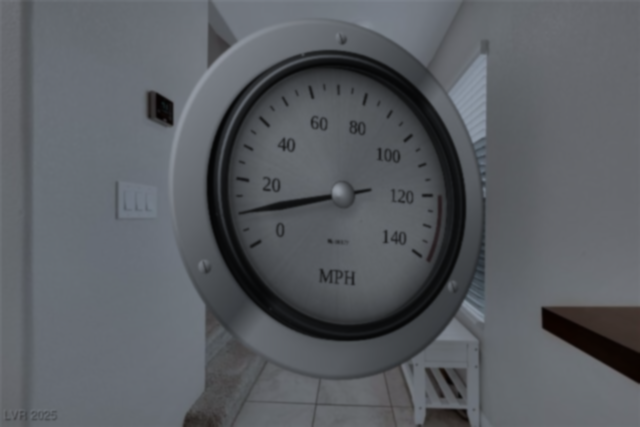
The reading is {"value": 10, "unit": "mph"}
